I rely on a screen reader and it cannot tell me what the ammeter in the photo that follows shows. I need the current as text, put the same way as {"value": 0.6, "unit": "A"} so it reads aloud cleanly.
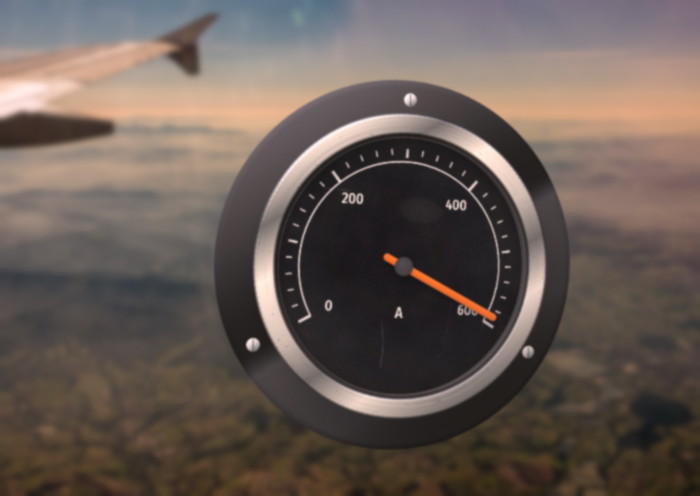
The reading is {"value": 590, "unit": "A"}
